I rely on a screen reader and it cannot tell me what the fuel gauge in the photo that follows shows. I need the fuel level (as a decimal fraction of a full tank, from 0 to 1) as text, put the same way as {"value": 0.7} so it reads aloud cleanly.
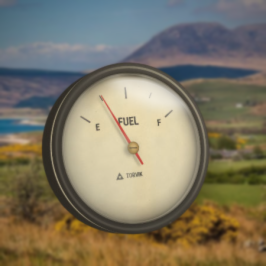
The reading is {"value": 0.25}
